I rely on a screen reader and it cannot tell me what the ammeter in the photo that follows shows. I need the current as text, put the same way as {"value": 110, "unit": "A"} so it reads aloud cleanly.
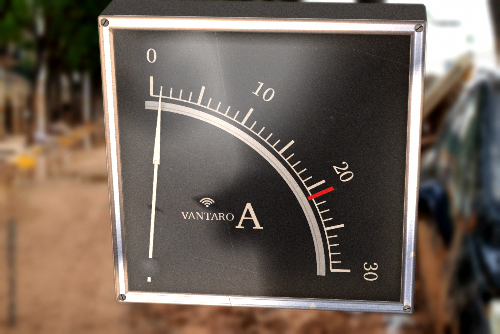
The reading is {"value": 1, "unit": "A"}
